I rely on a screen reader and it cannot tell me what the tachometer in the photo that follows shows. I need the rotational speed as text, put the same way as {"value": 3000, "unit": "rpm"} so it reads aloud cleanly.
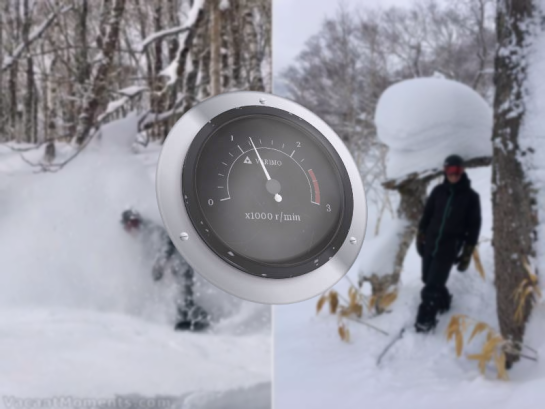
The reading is {"value": 1200, "unit": "rpm"}
